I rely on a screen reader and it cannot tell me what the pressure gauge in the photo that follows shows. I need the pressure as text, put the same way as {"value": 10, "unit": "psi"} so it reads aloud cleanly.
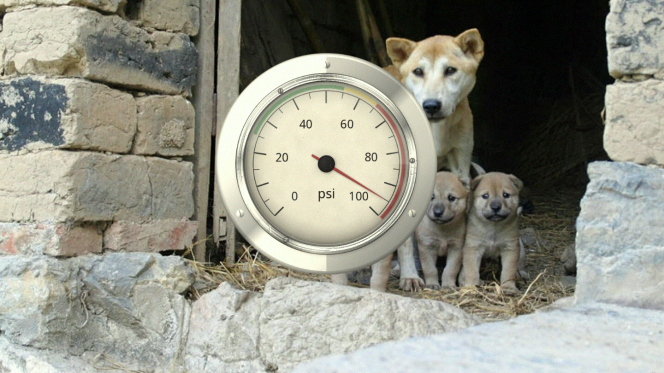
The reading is {"value": 95, "unit": "psi"}
